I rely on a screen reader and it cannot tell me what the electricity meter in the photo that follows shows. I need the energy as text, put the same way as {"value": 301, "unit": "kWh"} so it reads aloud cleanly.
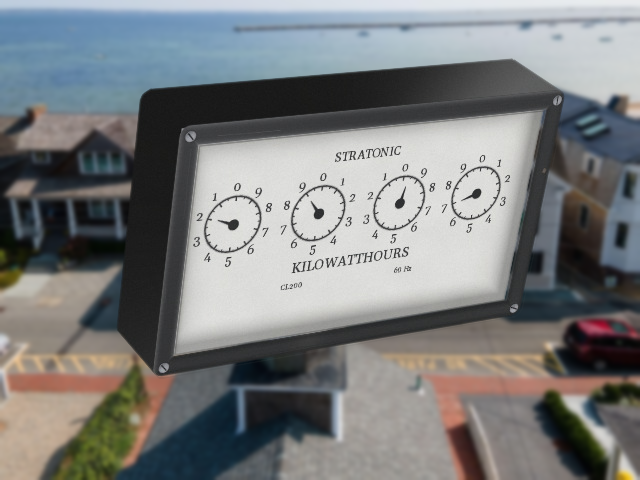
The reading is {"value": 1897, "unit": "kWh"}
